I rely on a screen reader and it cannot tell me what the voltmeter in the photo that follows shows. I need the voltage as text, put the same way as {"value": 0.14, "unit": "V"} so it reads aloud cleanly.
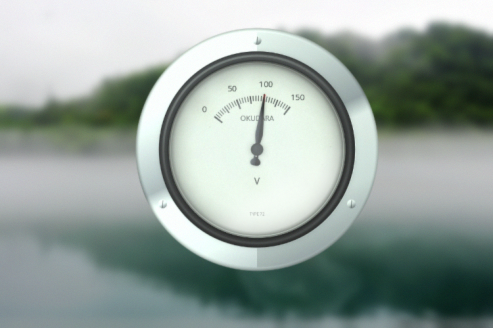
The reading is {"value": 100, "unit": "V"}
